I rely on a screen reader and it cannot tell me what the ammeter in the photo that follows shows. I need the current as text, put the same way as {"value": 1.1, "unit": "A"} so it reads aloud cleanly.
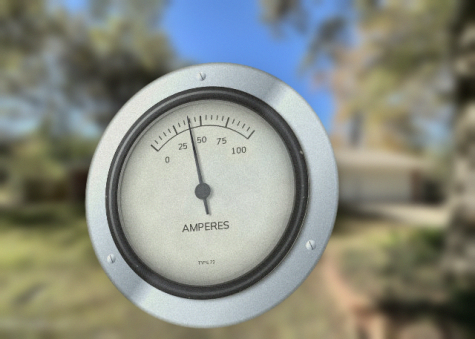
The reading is {"value": 40, "unit": "A"}
